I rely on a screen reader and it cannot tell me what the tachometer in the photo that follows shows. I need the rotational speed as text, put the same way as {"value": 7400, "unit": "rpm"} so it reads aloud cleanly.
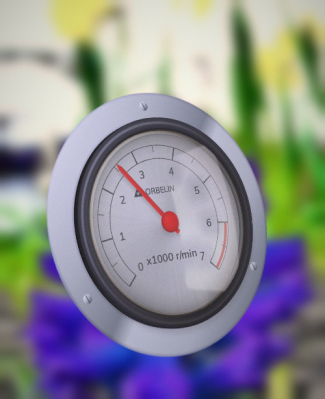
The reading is {"value": 2500, "unit": "rpm"}
